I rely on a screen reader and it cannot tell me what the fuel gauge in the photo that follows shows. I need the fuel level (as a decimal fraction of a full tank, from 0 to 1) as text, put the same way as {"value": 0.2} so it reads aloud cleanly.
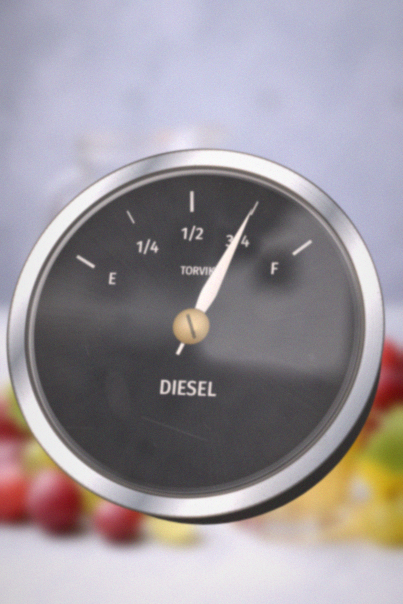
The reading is {"value": 0.75}
